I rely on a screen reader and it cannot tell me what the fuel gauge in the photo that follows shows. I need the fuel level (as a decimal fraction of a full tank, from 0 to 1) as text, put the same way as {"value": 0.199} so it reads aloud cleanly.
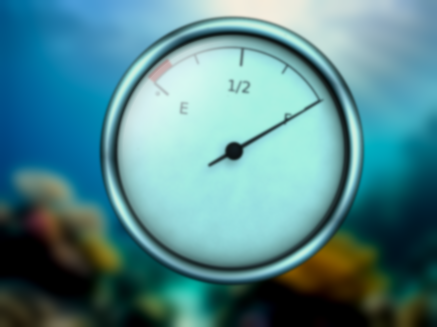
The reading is {"value": 1}
